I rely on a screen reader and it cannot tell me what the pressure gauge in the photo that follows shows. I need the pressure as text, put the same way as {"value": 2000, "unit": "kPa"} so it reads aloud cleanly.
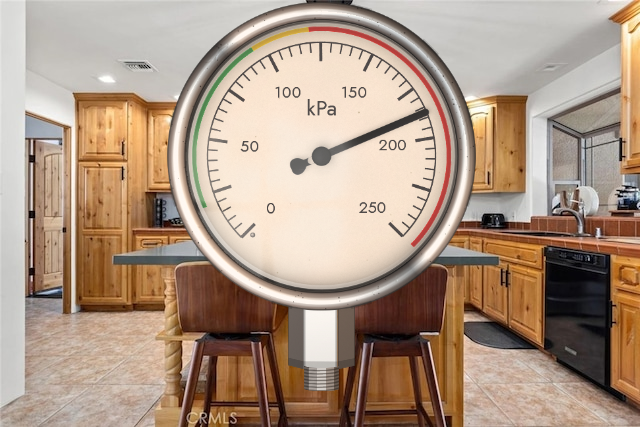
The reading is {"value": 187.5, "unit": "kPa"}
